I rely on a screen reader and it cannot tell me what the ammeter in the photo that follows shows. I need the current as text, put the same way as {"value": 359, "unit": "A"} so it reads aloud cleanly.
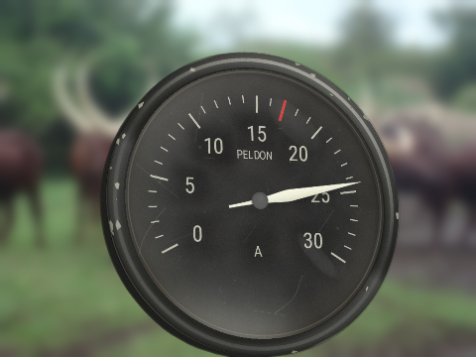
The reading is {"value": 24.5, "unit": "A"}
